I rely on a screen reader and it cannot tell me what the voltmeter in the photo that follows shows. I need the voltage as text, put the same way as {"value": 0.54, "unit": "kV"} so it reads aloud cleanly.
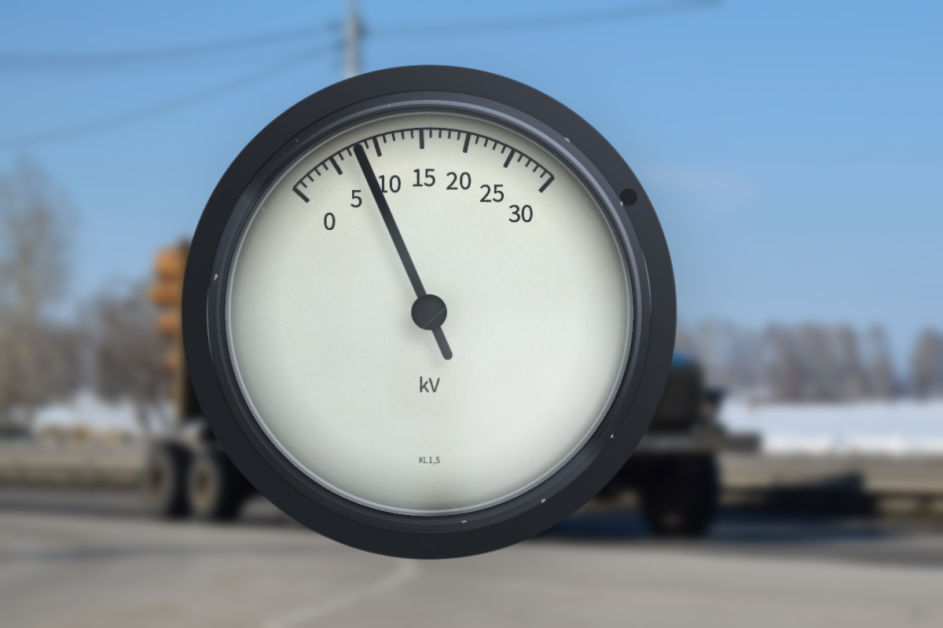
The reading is {"value": 8, "unit": "kV"}
